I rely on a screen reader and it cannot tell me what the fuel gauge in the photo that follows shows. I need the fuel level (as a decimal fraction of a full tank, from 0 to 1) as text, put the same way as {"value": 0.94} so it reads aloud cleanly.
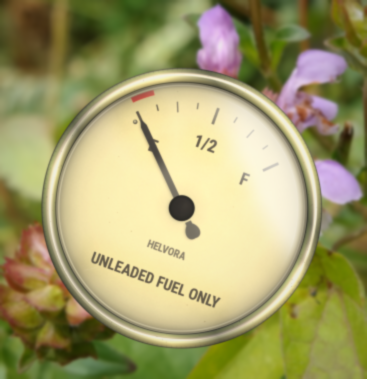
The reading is {"value": 0}
